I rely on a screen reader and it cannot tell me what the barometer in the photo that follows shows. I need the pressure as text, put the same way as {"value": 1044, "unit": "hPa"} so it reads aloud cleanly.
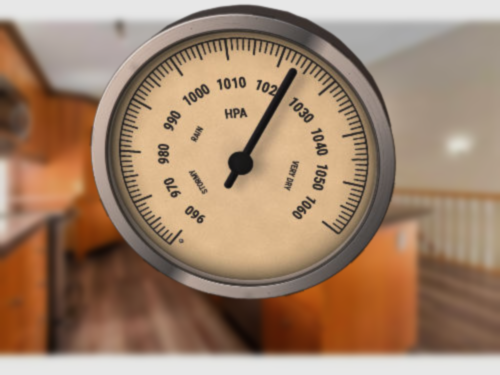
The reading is {"value": 1023, "unit": "hPa"}
